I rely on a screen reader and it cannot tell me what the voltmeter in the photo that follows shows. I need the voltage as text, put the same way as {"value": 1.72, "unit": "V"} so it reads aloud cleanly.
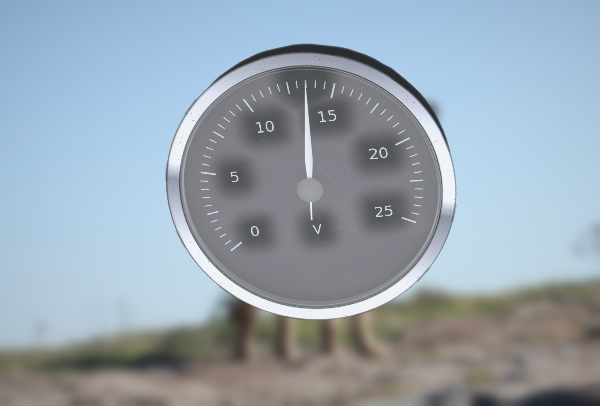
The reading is {"value": 13.5, "unit": "V"}
